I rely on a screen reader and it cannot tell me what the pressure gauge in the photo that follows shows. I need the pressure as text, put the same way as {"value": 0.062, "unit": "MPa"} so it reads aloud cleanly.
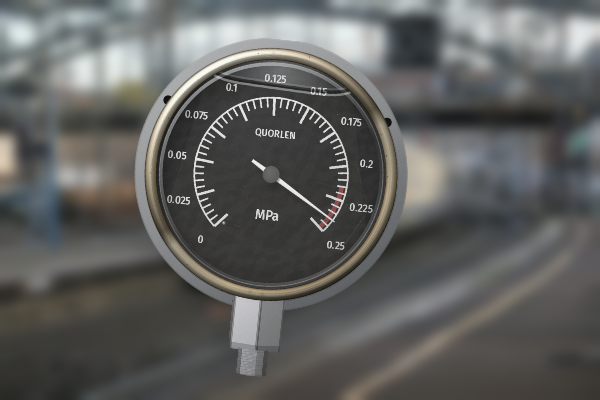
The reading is {"value": 0.24, "unit": "MPa"}
